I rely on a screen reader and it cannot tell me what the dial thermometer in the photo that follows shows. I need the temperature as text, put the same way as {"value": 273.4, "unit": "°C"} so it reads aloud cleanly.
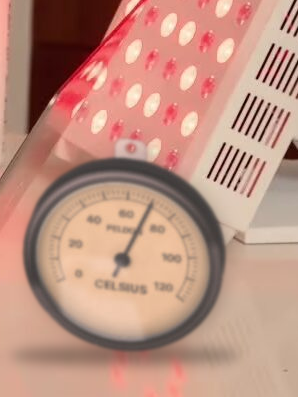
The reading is {"value": 70, "unit": "°C"}
